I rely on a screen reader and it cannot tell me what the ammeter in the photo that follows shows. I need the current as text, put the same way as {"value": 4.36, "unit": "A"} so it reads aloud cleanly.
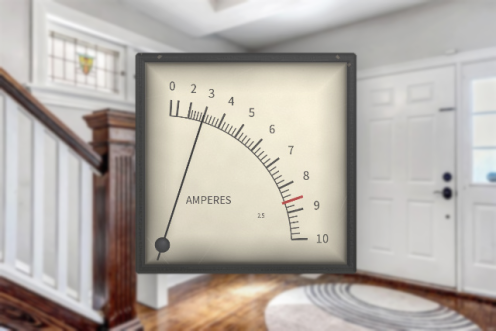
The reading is {"value": 3, "unit": "A"}
